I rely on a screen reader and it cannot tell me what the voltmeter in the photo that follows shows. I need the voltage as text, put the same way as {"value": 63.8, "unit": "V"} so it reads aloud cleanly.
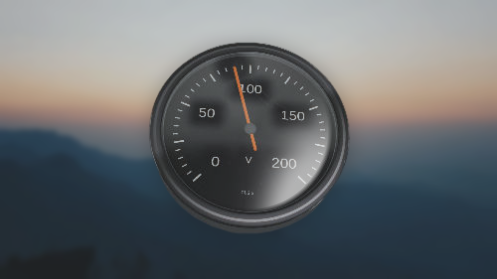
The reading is {"value": 90, "unit": "V"}
